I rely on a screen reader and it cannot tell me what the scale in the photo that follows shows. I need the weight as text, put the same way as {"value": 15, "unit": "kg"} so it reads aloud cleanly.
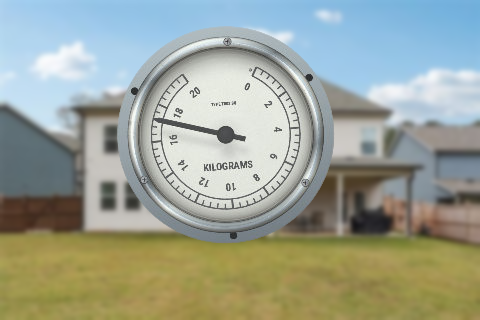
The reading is {"value": 17.2, "unit": "kg"}
